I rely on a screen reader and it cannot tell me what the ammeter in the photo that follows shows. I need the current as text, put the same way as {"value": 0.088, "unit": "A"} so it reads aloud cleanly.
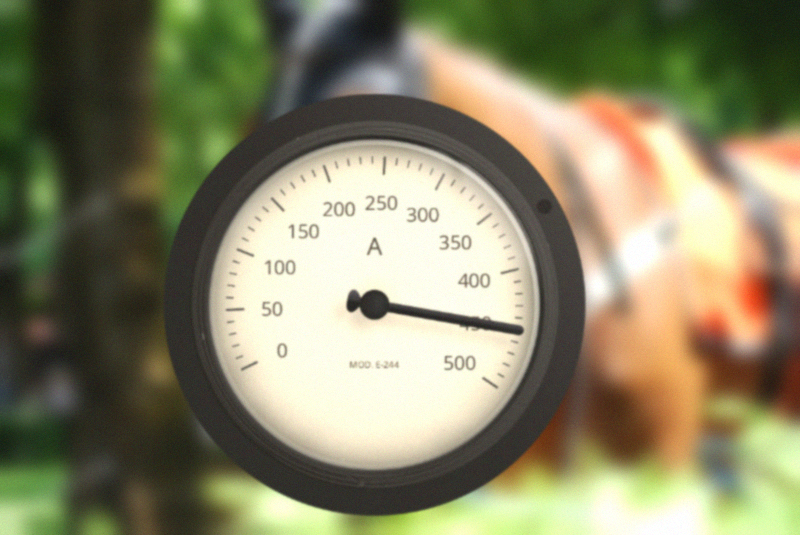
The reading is {"value": 450, "unit": "A"}
